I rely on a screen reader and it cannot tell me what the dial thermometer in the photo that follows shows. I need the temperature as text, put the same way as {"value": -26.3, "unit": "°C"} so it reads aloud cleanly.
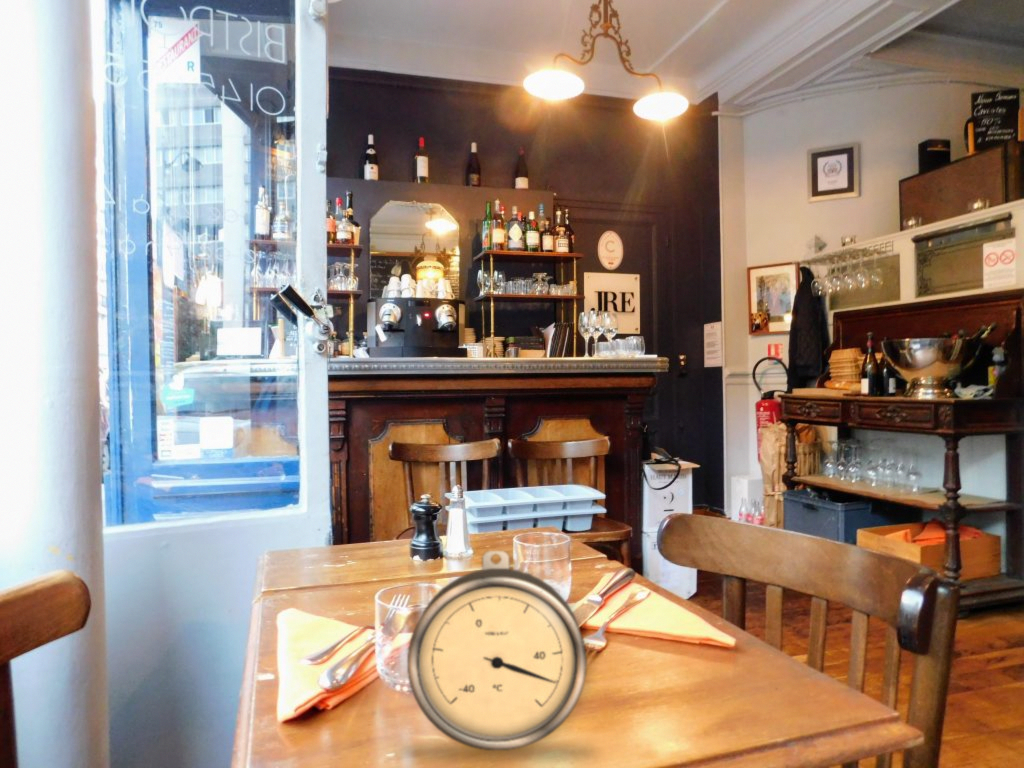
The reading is {"value": 50, "unit": "°C"}
